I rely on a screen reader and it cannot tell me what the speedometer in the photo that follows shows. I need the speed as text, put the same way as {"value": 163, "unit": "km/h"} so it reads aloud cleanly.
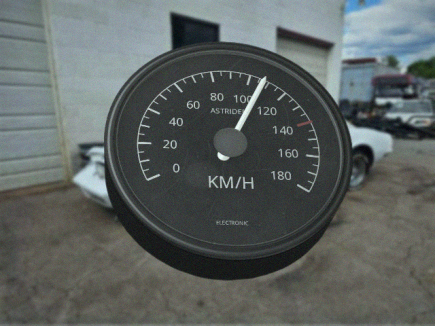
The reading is {"value": 107.5, "unit": "km/h"}
